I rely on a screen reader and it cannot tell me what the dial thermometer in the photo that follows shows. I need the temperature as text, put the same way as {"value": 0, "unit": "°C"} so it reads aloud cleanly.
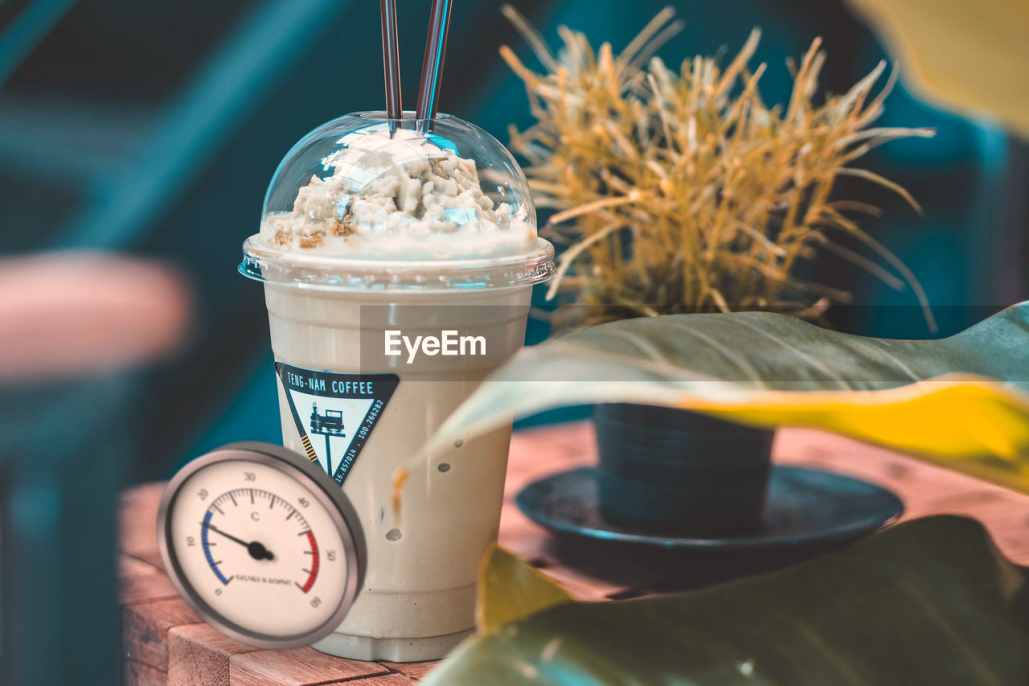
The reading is {"value": 15, "unit": "°C"}
